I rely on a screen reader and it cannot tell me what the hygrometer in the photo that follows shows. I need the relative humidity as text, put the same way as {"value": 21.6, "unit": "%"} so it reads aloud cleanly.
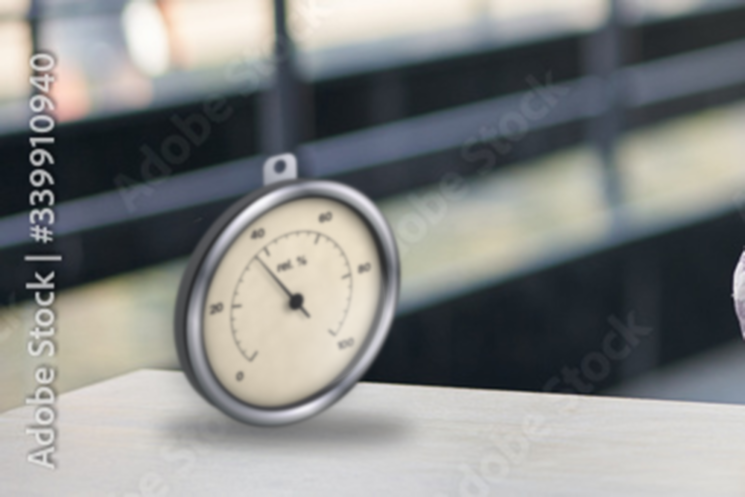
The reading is {"value": 36, "unit": "%"}
